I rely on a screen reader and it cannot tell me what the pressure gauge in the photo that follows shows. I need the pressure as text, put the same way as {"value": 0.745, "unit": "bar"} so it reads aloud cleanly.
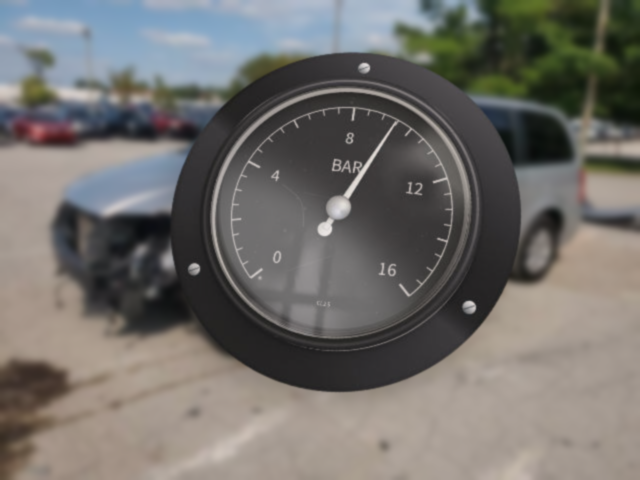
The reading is {"value": 9.5, "unit": "bar"}
